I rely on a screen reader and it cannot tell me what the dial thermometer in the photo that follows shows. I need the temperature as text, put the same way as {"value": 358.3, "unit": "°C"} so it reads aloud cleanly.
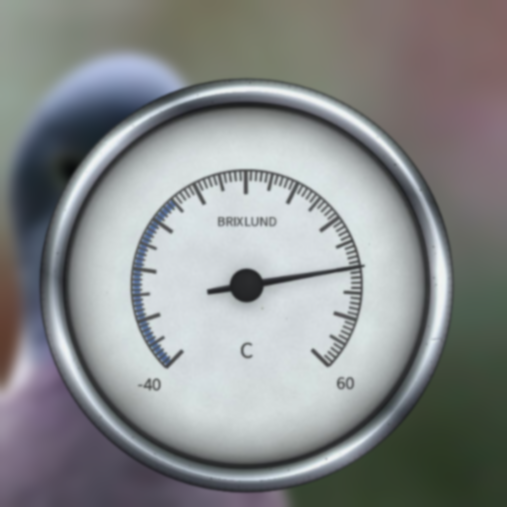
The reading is {"value": 40, "unit": "°C"}
